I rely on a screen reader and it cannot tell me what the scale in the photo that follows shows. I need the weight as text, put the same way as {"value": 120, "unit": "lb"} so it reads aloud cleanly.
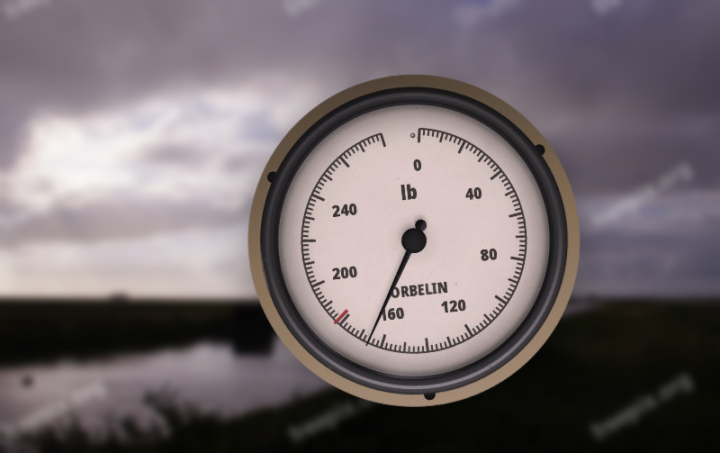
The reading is {"value": 166, "unit": "lb"}
